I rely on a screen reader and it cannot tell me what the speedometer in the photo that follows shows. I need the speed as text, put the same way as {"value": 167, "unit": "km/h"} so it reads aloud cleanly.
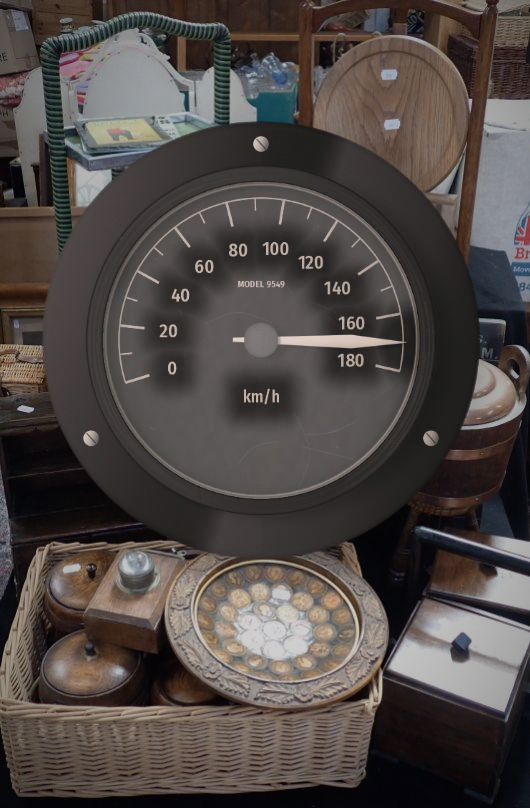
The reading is {"value": 170, "unit": "km/h"}
